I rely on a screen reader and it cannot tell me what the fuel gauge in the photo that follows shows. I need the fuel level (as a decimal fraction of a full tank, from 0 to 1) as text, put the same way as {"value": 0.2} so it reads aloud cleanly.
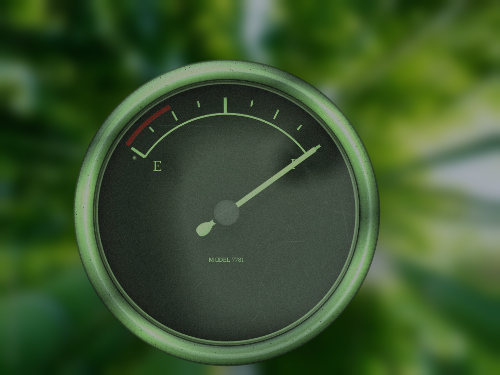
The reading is {"value": 1}
